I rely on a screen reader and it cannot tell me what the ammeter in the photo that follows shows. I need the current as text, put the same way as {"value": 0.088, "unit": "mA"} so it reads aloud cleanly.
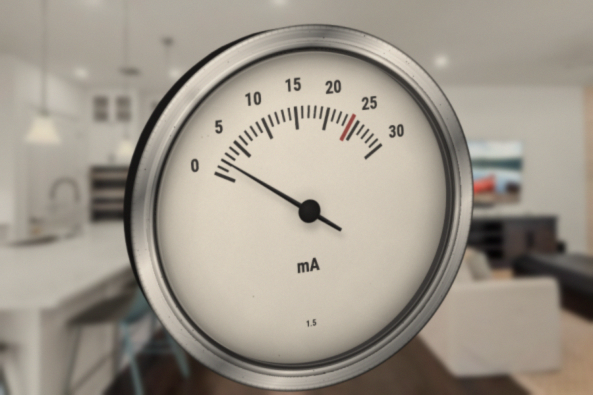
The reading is {"value": 2, "unit": "mA"}
